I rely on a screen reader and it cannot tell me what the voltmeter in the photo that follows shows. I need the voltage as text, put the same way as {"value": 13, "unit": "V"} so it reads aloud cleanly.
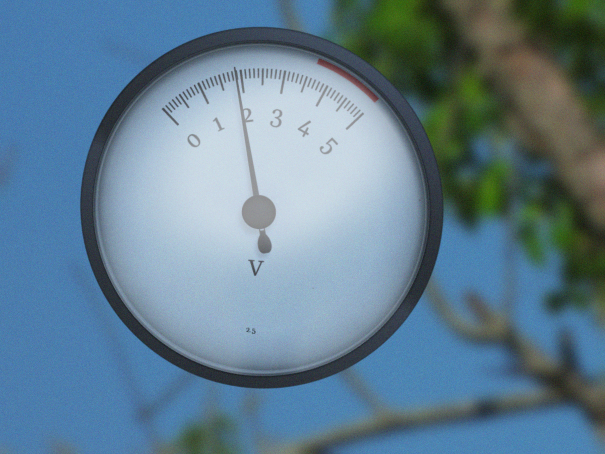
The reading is {"value": 1.9, "unit": "V"}
